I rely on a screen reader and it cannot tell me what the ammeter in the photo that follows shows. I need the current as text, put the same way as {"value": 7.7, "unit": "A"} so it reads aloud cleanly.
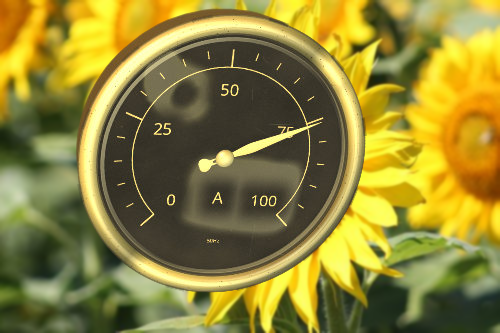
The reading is {"value": 75, "unit": "A"}
